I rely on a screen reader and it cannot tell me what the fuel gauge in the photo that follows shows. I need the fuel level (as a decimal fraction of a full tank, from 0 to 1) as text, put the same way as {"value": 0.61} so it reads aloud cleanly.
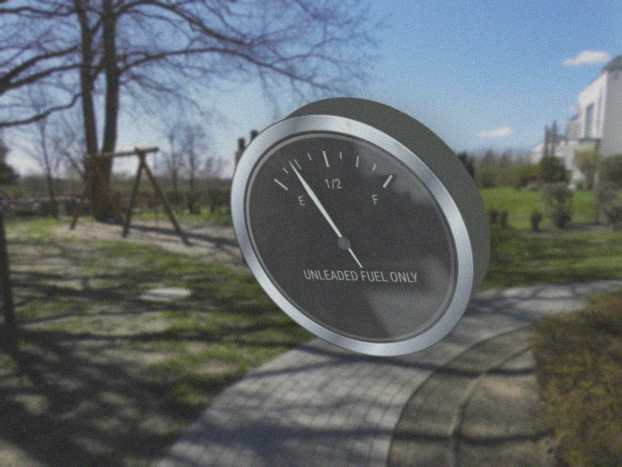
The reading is {"value": 0.25}
